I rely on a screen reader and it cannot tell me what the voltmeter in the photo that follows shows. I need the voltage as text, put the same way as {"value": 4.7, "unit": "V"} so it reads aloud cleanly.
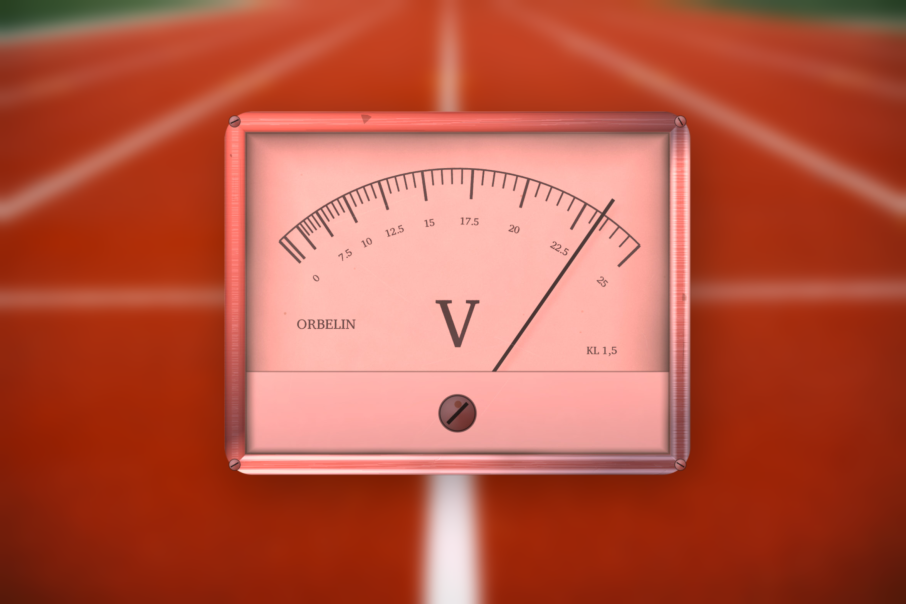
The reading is {"value": 23.25, "unit": "V"}
